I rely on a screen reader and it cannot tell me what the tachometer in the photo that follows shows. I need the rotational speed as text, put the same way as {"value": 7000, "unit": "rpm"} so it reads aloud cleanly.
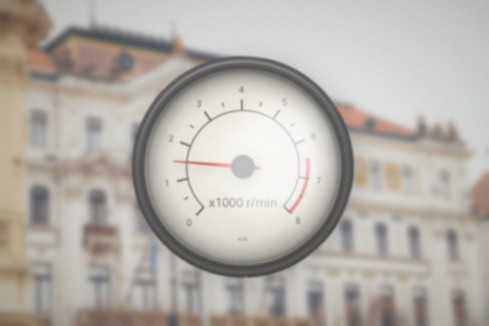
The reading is {"value": 1500, "unit": "rpm"}
